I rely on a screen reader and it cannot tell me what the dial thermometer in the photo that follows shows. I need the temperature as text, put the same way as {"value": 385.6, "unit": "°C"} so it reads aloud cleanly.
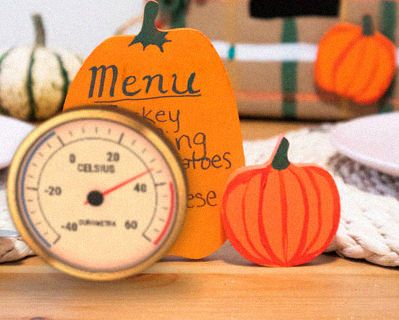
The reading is {"value": 34, "unit": "°C"}
